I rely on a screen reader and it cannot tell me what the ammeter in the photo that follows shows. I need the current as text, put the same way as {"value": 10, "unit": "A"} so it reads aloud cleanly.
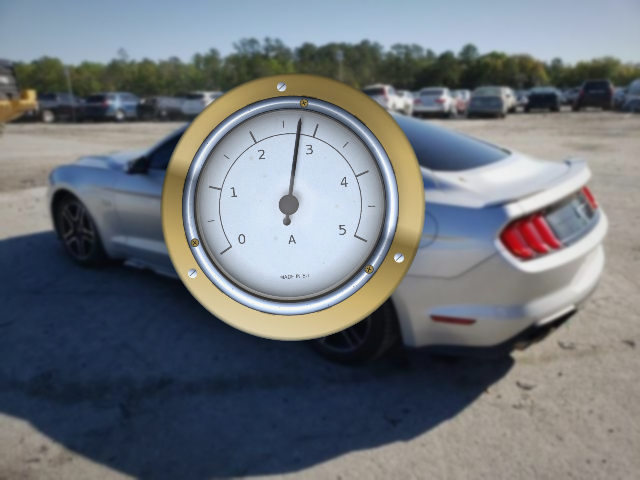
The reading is {"value": 2.75, "unit": "A"}
